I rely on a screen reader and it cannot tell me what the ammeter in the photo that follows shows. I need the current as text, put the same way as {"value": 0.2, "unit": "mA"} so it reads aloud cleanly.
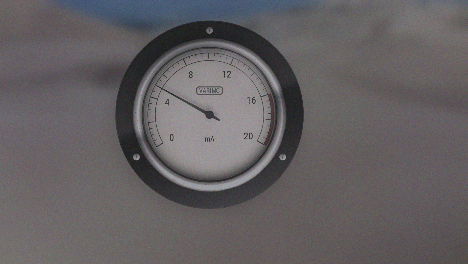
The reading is {"value": 5, "unit": "mA"}
